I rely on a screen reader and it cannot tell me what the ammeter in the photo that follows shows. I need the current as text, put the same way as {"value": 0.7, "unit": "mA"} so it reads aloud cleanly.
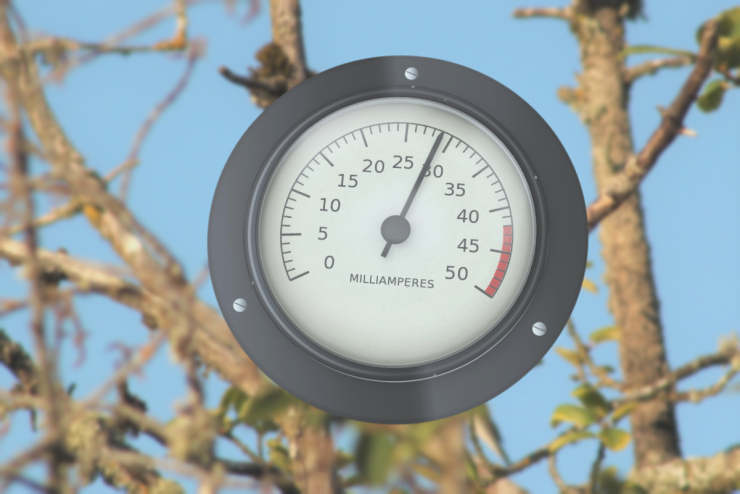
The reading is {"value": 29, "unit": "mA"}
